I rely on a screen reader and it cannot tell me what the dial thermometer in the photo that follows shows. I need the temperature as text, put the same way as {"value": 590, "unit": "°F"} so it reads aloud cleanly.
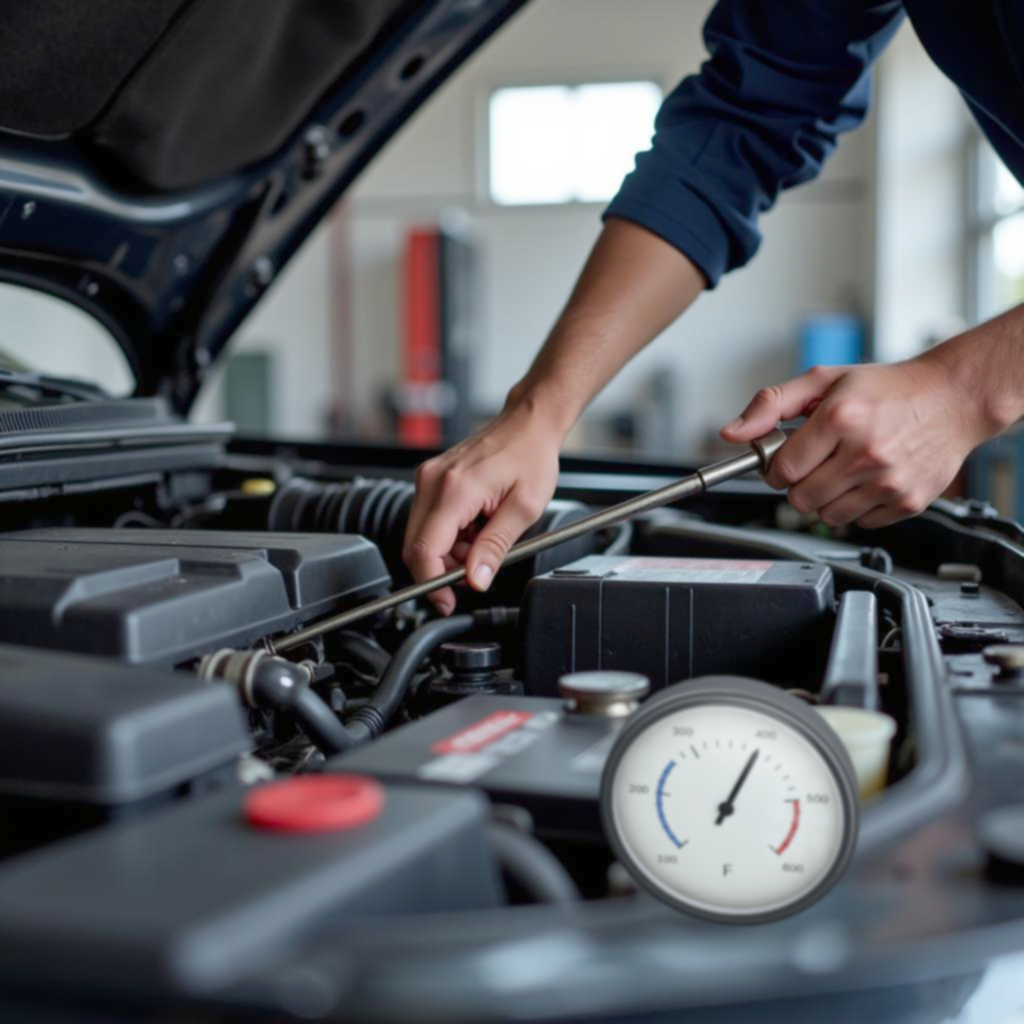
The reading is {"value": 400, "unit": "°F"}
